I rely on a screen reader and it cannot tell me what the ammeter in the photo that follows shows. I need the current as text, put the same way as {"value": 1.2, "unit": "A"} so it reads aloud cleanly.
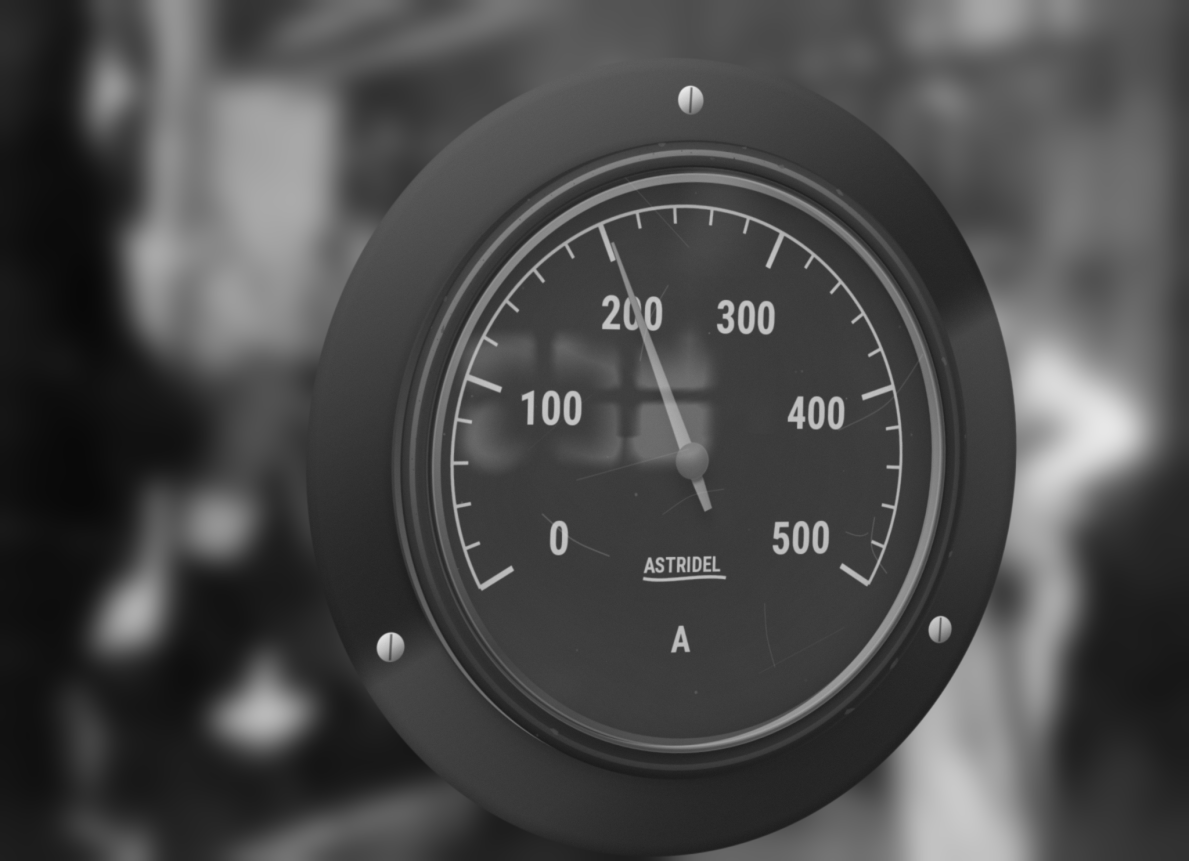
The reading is {"value": 200, "unit": "A"}
